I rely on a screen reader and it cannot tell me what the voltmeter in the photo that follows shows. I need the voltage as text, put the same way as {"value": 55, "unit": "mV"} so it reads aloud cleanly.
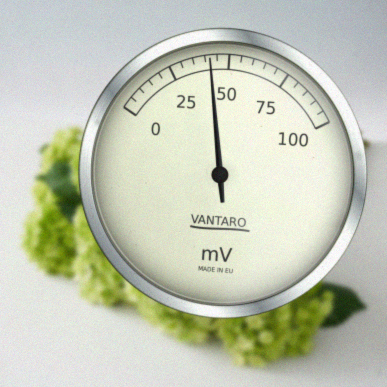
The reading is {"value": 42.5, "unit": "mV"}
